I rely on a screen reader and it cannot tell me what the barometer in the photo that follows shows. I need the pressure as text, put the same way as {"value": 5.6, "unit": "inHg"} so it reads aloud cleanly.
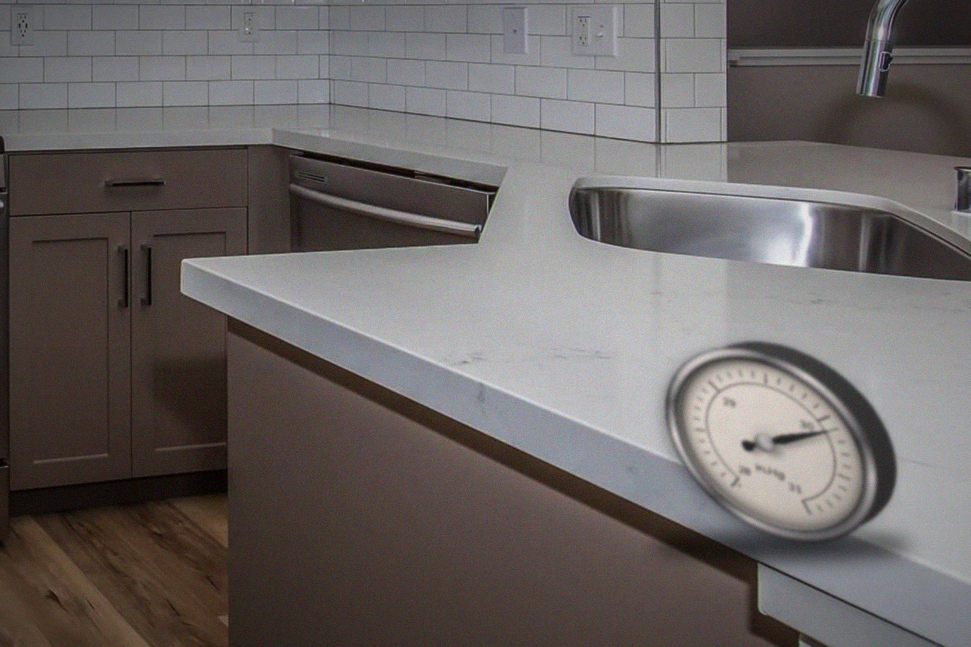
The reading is {"value": 30.1, "unit": "inHg"}
